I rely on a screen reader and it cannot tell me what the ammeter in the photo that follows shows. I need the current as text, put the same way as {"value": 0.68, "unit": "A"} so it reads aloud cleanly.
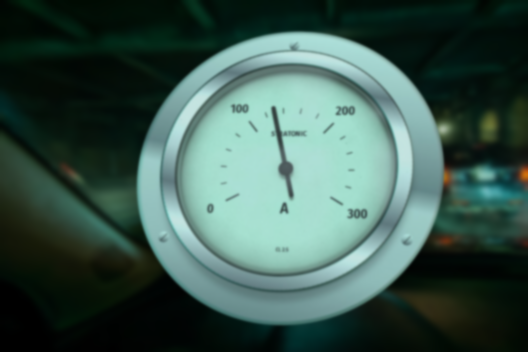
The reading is {"value": 130, "unit": "A"}
